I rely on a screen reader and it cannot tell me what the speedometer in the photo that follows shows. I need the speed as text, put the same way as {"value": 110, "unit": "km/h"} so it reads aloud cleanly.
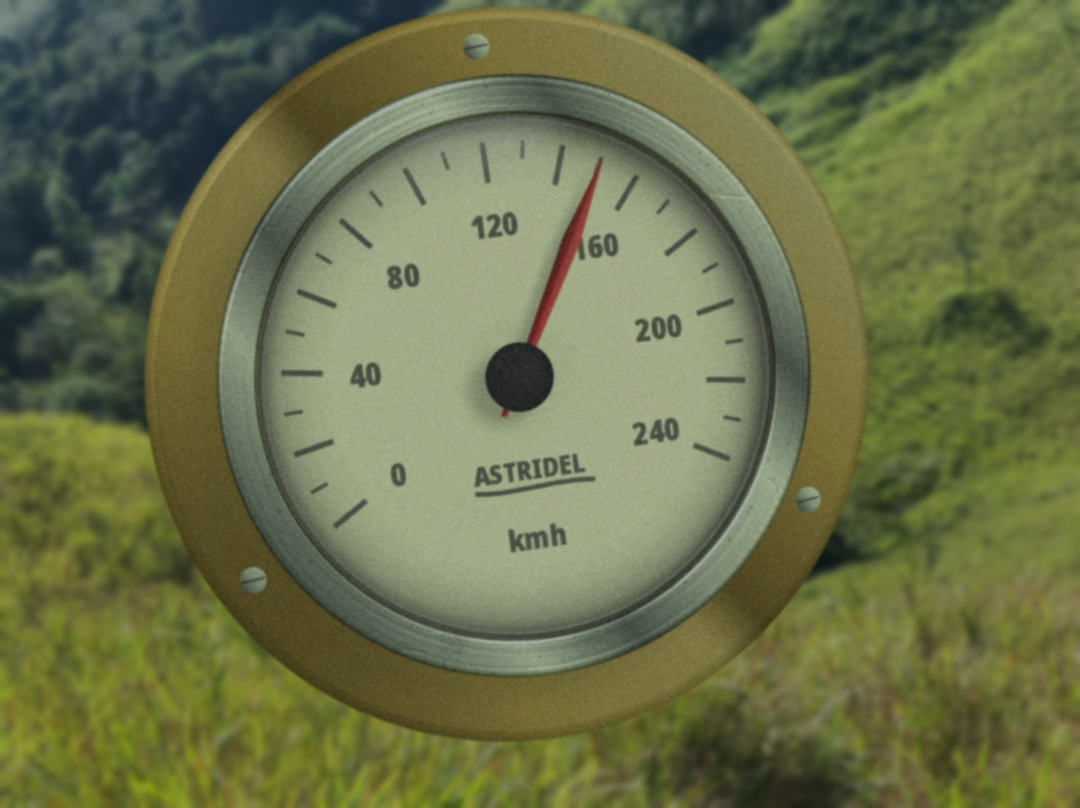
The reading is {"value": 150, "unit": "km/h"}
